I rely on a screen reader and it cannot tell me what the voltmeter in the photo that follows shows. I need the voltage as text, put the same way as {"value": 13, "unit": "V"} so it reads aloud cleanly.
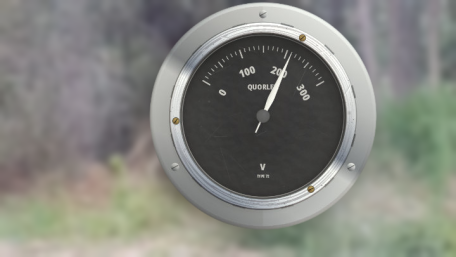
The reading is {"value": 210, "unit": "V"}
